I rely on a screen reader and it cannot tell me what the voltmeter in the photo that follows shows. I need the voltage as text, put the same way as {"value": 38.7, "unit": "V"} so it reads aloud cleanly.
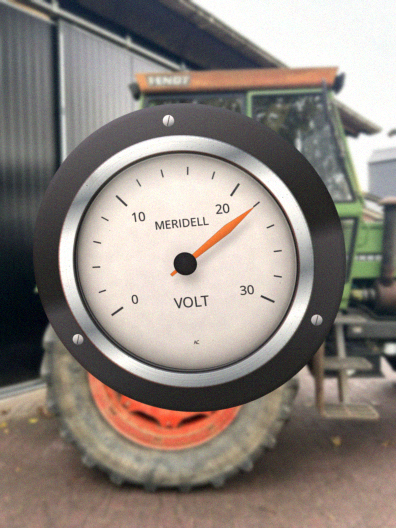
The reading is {"value": 22, "unit": "V"}
